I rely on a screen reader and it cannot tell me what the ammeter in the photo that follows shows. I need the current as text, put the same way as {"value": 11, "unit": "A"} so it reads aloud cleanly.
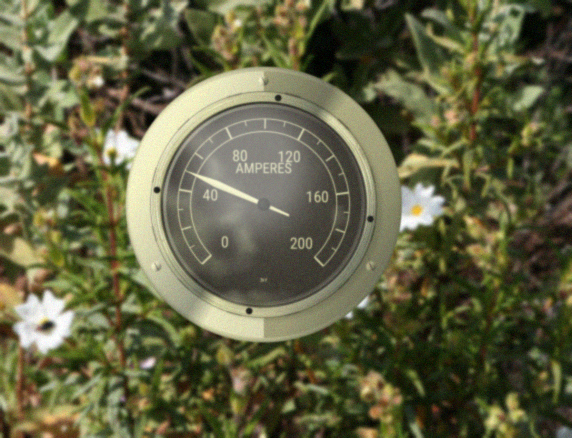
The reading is {"value": 50, "unit": "A"}
